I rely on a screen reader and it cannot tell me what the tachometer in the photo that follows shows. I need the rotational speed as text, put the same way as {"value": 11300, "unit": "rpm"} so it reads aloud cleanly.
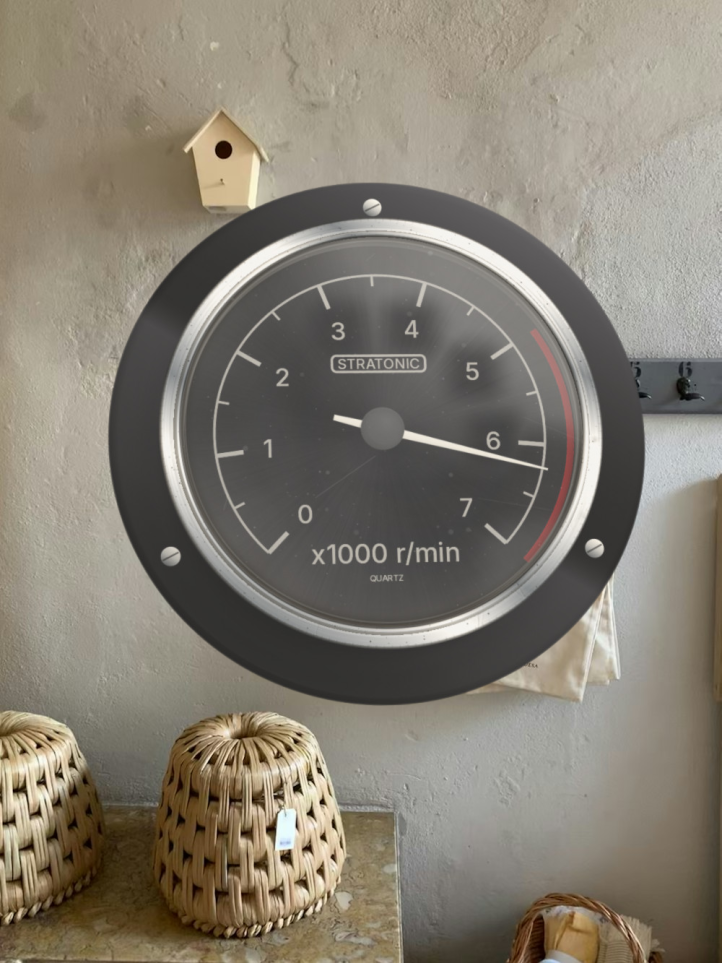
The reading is {"value": 6250, "unit": "rpm"}
